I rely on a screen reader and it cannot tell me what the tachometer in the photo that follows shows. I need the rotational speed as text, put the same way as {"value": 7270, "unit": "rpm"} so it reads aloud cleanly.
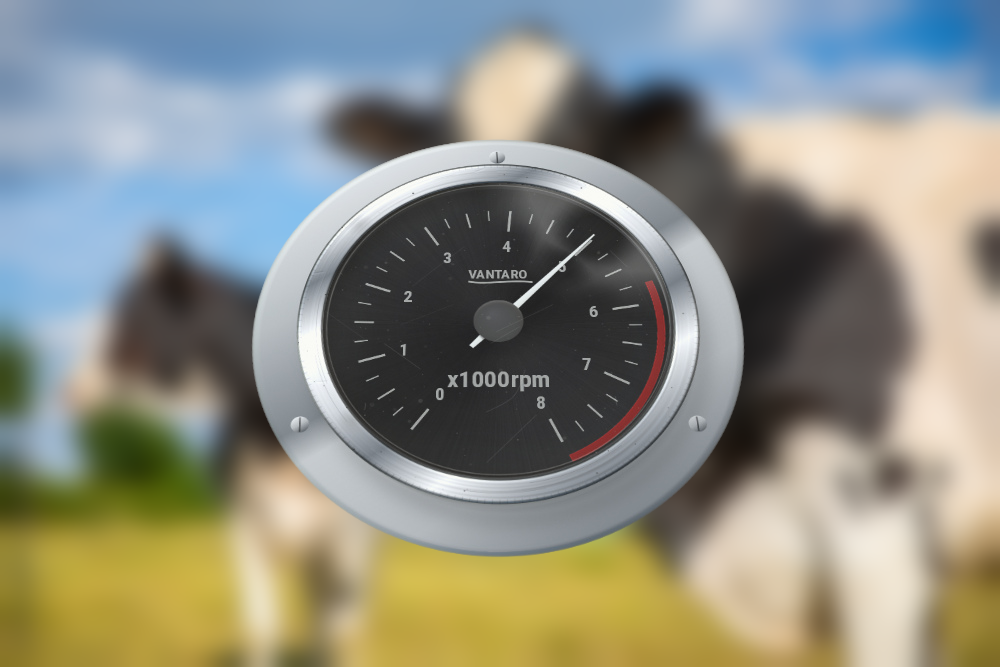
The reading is {"value": 5000, "unit": "rpm"}
